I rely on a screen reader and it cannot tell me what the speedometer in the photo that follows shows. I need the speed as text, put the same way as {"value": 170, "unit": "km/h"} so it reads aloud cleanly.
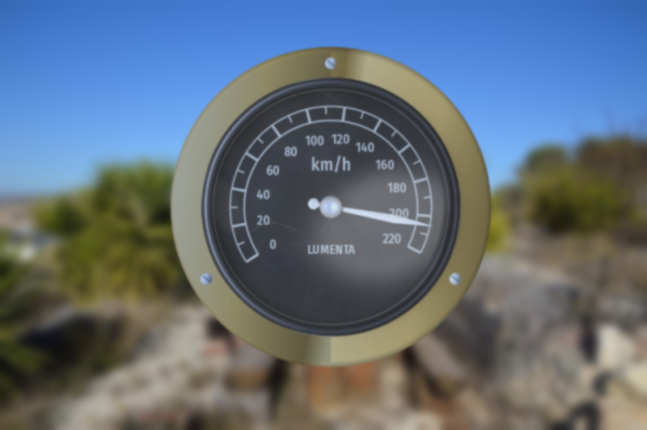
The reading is {"value": 205, "unit": "km/h"}
